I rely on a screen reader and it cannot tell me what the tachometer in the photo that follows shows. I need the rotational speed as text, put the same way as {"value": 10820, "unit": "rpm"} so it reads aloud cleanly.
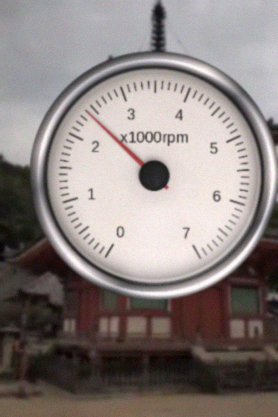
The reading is {"value": 2400, "unit": "rpm"}
